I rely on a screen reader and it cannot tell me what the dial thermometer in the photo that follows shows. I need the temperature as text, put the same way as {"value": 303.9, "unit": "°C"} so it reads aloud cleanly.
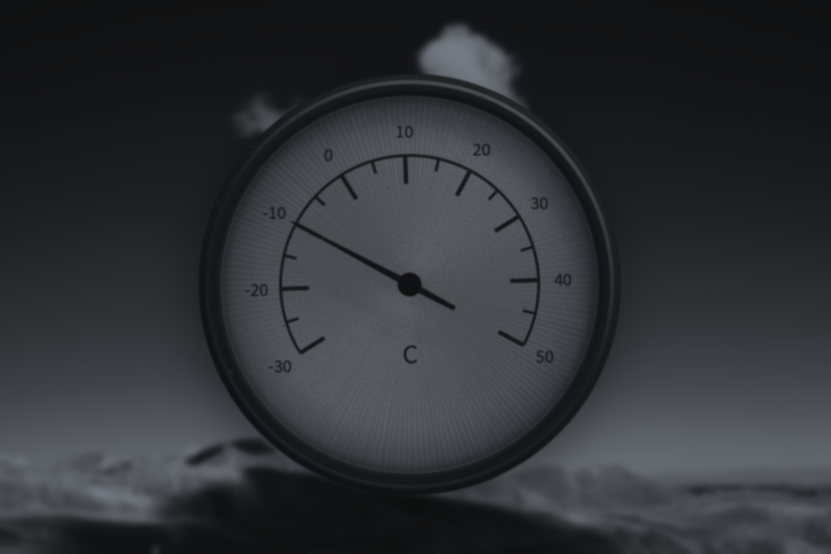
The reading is {"value": -10, "unit": "°C"}
